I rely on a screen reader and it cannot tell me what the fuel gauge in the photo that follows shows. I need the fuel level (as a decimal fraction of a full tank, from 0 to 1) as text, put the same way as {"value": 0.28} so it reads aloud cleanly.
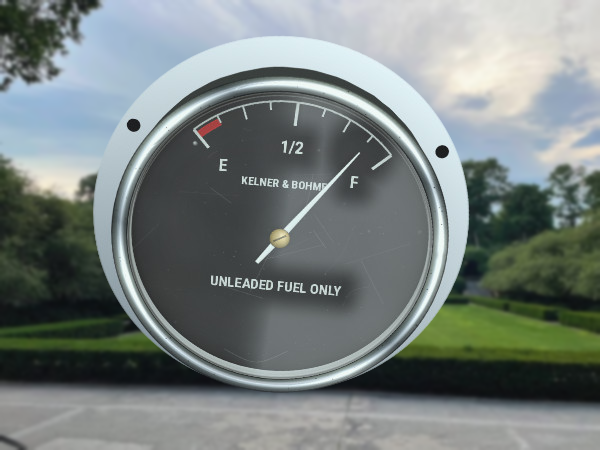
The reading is {"value": 0.875}
